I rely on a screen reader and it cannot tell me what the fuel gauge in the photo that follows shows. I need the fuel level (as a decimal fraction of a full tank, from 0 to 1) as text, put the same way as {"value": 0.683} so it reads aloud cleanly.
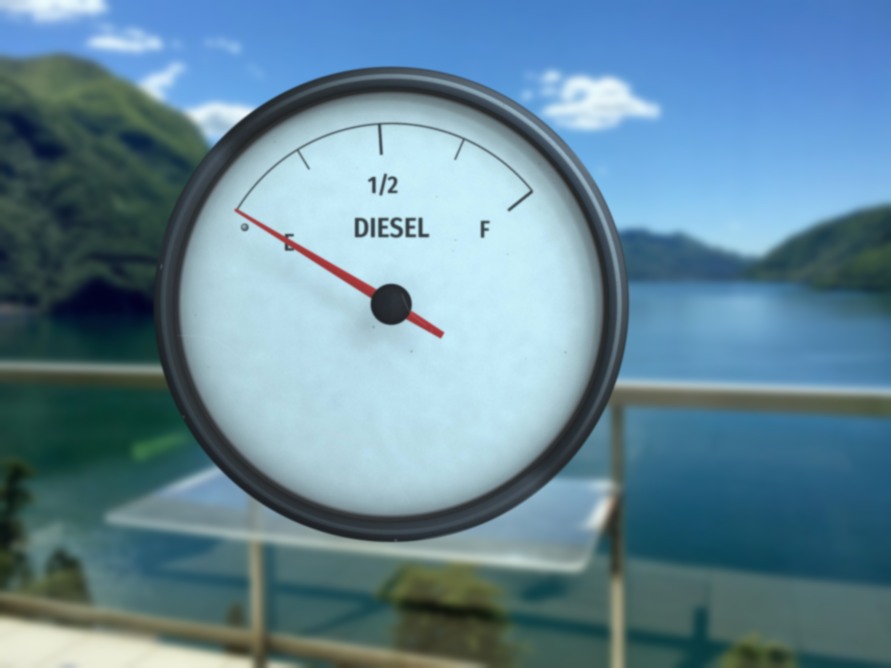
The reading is {"value": 0}
